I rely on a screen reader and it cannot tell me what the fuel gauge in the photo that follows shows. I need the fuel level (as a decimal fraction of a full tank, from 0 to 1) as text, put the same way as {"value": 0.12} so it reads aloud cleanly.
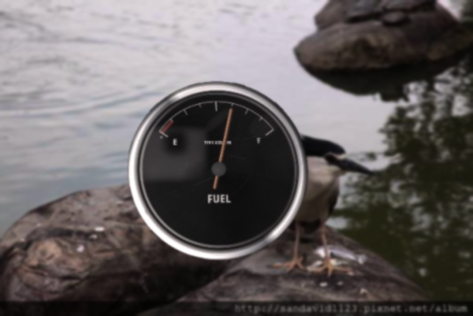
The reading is {"value": 0.625}
